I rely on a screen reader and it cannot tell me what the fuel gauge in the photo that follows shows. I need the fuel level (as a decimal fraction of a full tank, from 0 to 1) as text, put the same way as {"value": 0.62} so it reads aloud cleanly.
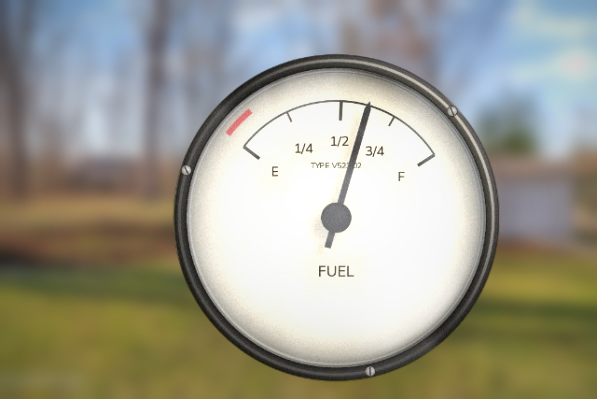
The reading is {"value": 0.625}
